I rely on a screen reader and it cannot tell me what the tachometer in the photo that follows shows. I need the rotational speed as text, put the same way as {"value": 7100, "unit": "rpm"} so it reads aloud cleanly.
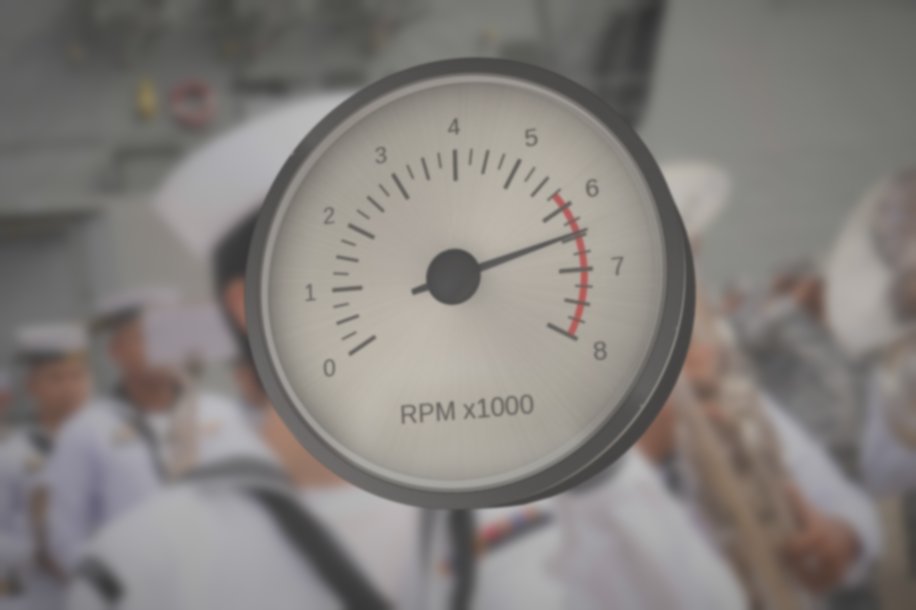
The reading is {"value": 6500, "unit": "rpm"}
